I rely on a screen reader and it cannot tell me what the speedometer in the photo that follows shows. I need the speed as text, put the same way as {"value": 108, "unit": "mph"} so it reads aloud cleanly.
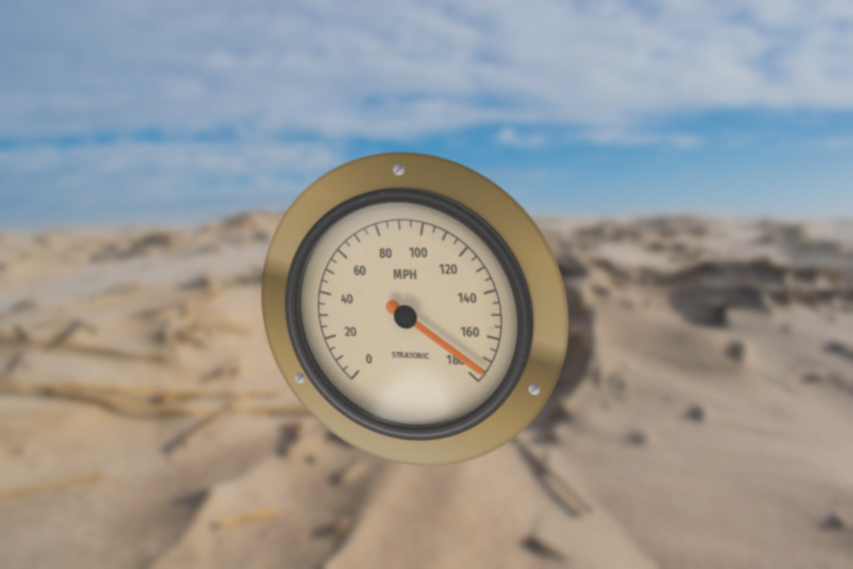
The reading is {"value": 175, "unit": "mph"}
